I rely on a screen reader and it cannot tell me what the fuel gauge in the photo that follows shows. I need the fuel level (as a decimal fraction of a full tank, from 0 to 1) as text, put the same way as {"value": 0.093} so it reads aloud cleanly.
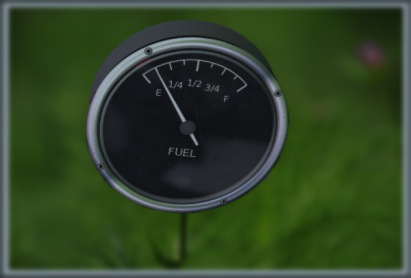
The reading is {"value": 0.125}
